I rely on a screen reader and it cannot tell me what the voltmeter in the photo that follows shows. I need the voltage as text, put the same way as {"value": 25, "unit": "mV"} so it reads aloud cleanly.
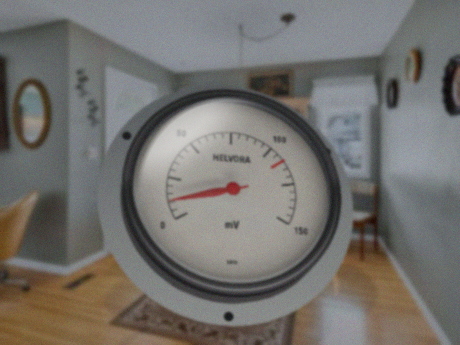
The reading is {"value": 10, "unit": "mV"}
